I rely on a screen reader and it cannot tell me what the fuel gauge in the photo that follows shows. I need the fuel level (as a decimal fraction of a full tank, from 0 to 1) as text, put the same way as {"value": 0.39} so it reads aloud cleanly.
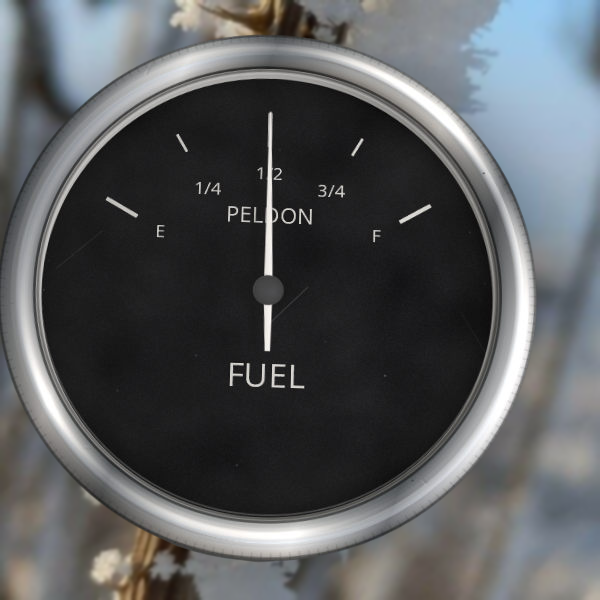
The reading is {"value": 0.5}
